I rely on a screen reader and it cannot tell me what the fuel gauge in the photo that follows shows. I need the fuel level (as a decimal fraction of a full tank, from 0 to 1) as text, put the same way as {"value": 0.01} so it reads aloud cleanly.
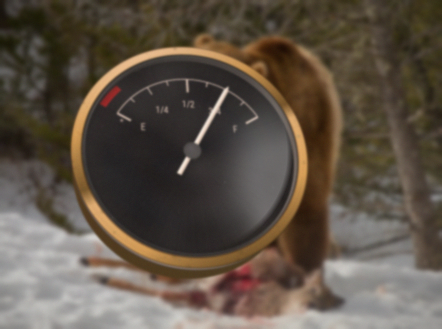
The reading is {"value": 0.75}
